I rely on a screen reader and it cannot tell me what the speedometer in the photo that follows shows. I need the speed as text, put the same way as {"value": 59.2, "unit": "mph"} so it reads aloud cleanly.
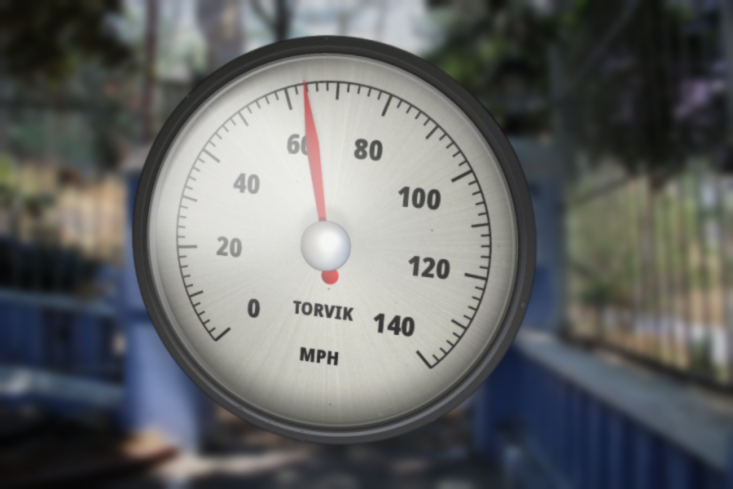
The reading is {"value": 64, "unit": "mph"}
